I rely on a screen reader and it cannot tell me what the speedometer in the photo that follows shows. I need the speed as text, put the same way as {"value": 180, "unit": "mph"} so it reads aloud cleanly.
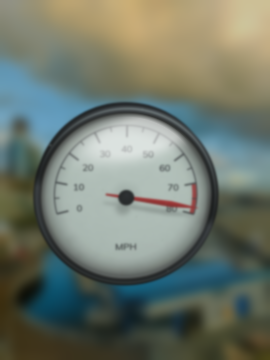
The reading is {"value": 77.5, "unit": "mph"}
